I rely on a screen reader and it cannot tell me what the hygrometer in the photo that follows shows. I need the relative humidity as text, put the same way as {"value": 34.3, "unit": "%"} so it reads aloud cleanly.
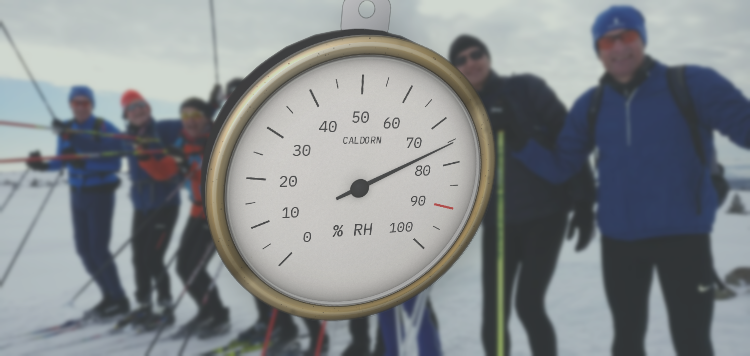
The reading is {"value": 75, "unit": "%"}
